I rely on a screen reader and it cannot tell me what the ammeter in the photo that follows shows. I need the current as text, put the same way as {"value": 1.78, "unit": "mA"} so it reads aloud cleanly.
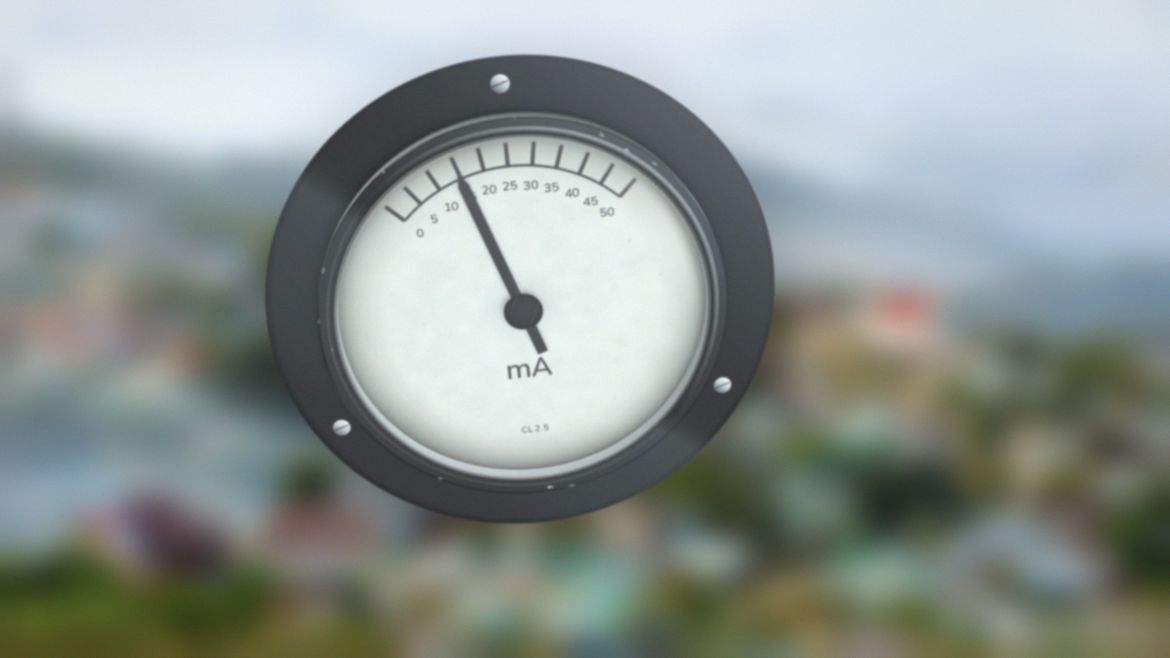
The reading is {"value": 15, "unit": "mA"}
